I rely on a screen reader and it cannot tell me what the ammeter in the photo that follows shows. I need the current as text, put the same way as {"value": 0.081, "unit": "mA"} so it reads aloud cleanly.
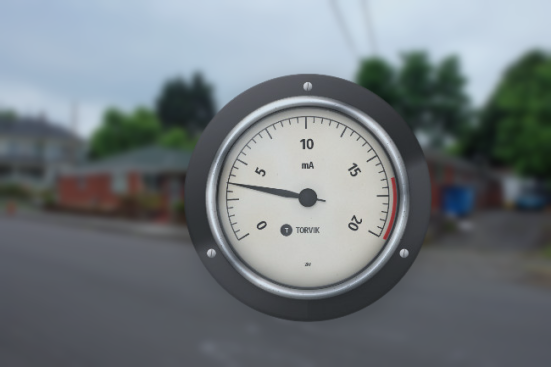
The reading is {"value": 3.5, "unit": "mA"}
